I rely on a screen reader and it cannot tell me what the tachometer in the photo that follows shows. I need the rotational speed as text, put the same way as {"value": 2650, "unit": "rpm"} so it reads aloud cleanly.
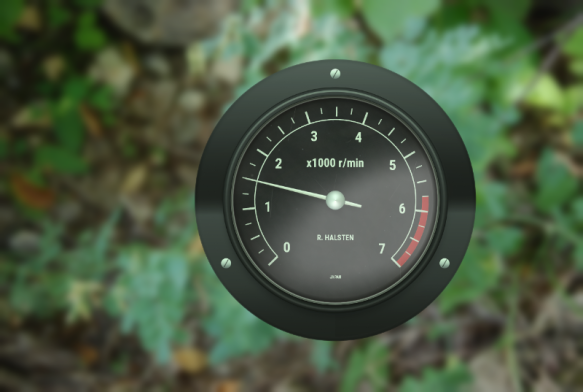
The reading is {"value": 1500, "unit": "rpm"}
